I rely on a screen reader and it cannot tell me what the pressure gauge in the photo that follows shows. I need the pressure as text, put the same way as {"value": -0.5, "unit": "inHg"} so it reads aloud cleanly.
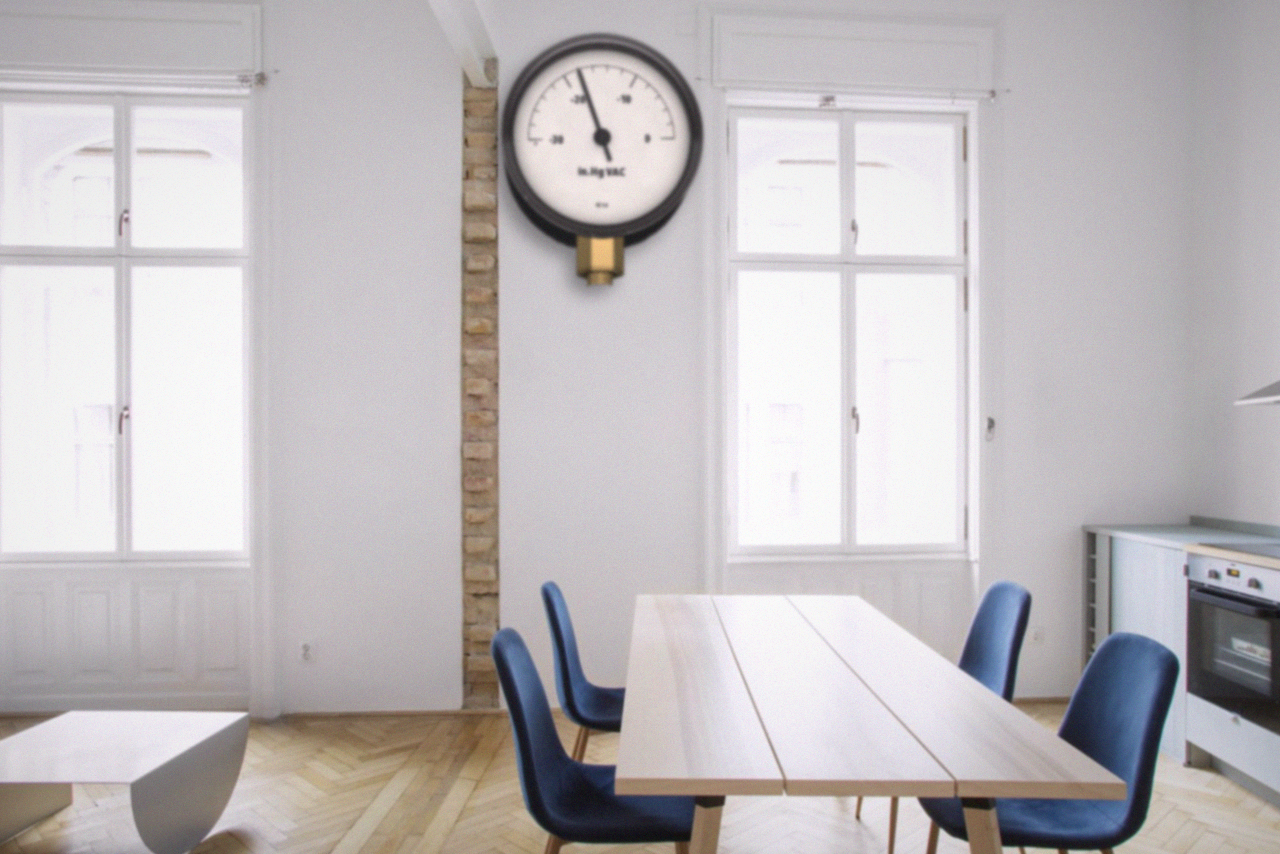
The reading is {"value": -18, "unit": "inHg"}
